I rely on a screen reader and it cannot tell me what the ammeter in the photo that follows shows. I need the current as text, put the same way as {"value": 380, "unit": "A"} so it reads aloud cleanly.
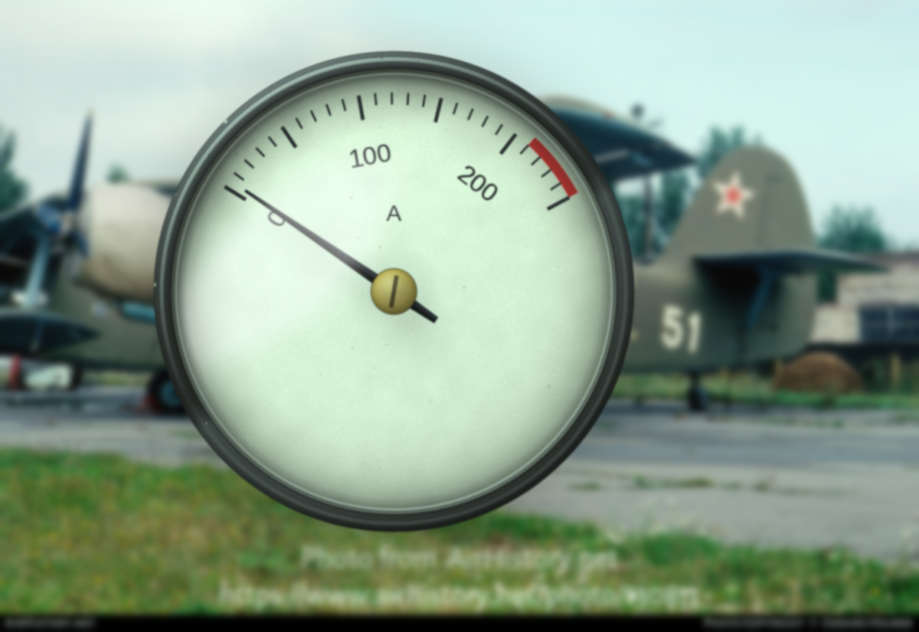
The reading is {"value": 5, "unit": "A"}
